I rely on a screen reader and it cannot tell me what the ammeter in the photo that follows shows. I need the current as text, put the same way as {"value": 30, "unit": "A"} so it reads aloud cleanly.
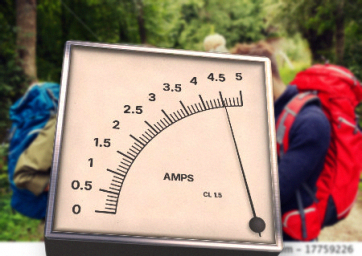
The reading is {"value": 4.5, "unit": "A"}
